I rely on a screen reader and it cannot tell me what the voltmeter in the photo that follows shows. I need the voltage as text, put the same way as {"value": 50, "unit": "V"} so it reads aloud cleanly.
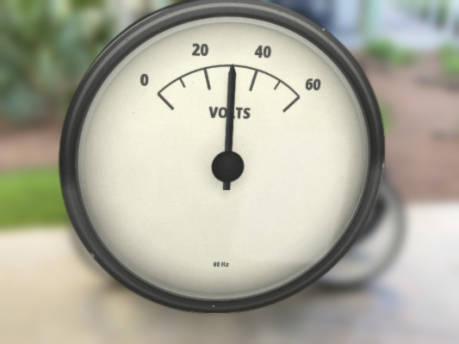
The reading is {"value": 30, "unit": "V"}
